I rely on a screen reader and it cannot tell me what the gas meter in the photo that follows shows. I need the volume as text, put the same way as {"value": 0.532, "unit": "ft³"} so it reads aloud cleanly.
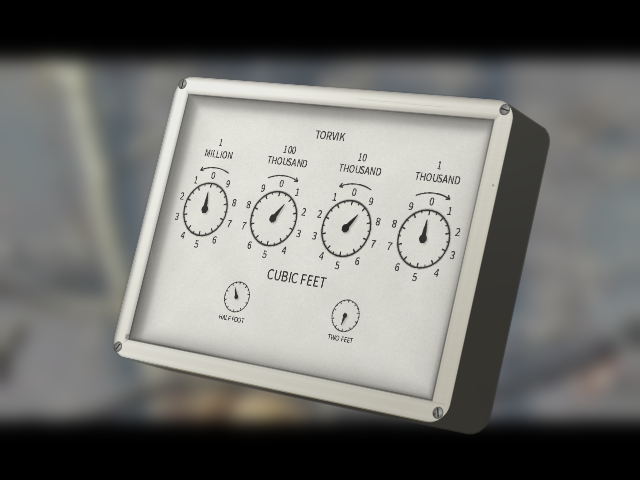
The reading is {"value": 9000, "unit": "ft³"}
